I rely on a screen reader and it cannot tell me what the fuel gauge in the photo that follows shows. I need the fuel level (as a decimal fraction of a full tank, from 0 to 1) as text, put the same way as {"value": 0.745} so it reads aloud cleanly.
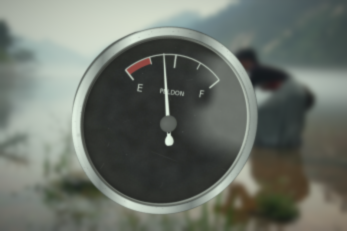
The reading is {"value": 0.375}
